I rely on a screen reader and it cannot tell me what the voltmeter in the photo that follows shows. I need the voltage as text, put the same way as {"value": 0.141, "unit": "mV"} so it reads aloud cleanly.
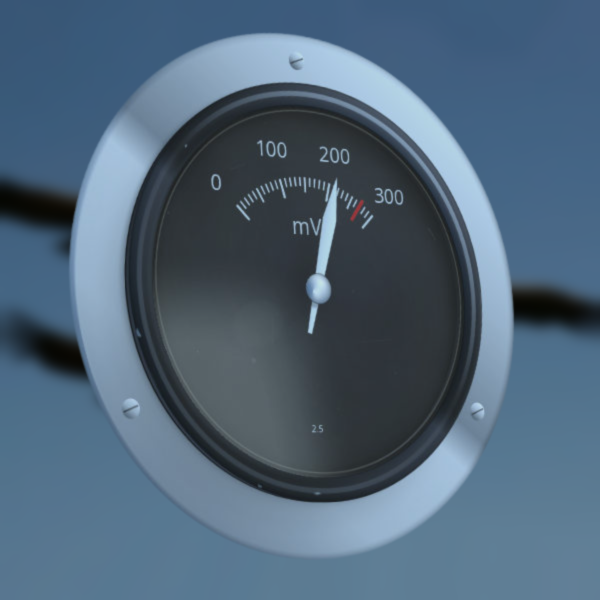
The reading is {"value": 200, "unit": "mV"}
